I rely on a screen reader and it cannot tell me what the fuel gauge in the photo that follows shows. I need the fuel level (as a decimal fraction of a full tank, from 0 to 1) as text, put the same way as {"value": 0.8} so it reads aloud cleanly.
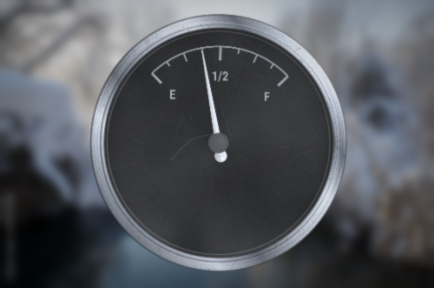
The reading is {"value": 0.375}
